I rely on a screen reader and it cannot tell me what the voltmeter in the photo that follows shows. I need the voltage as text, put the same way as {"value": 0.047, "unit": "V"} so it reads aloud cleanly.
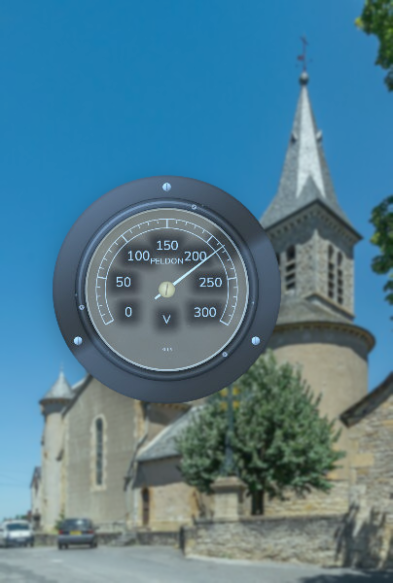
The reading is {"value": 215, "unit": "V"}
